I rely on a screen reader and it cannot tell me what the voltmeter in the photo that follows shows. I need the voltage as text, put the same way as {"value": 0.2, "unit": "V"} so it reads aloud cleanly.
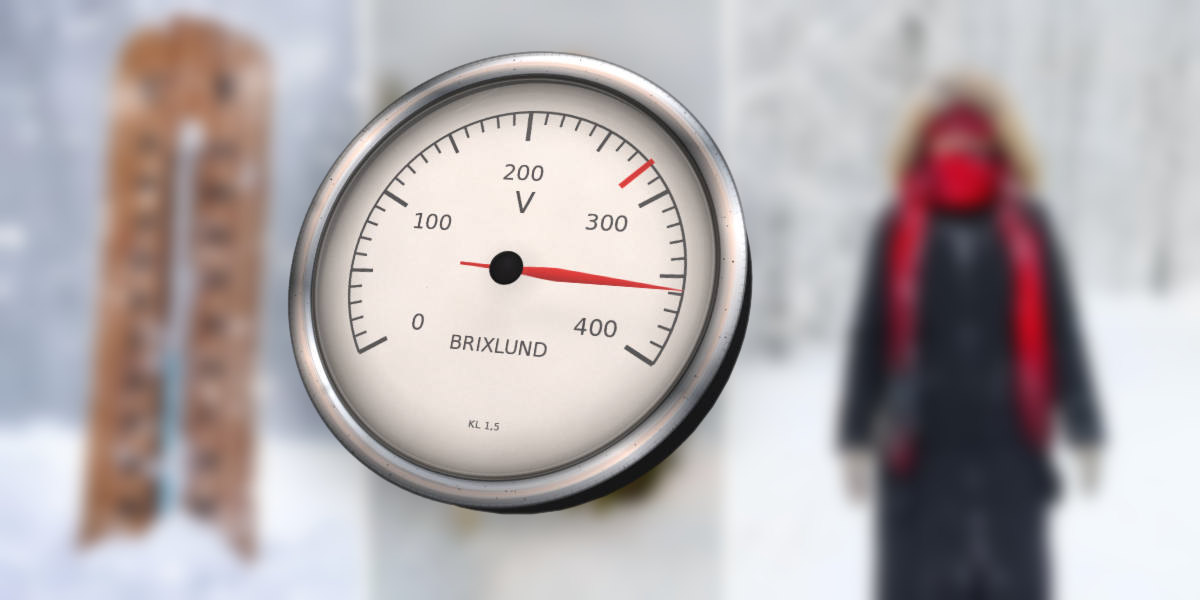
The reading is {"value": 360, "unit": "V"}
